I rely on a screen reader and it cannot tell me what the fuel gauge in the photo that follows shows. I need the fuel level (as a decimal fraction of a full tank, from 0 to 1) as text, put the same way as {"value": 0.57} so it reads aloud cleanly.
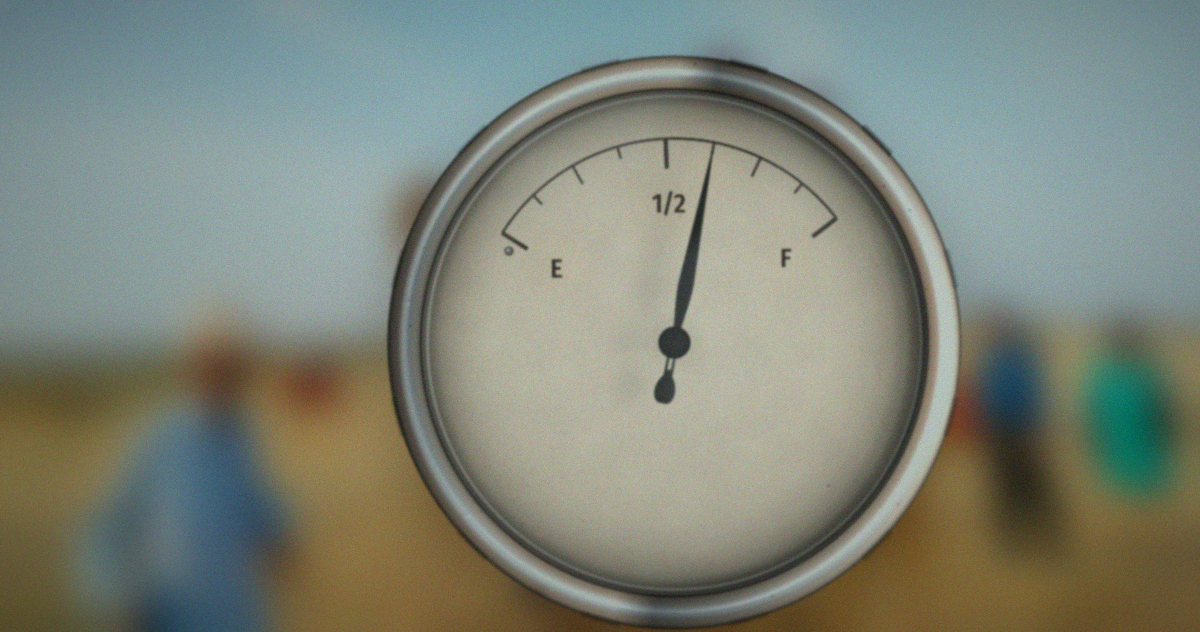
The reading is {"value": 0.625}
